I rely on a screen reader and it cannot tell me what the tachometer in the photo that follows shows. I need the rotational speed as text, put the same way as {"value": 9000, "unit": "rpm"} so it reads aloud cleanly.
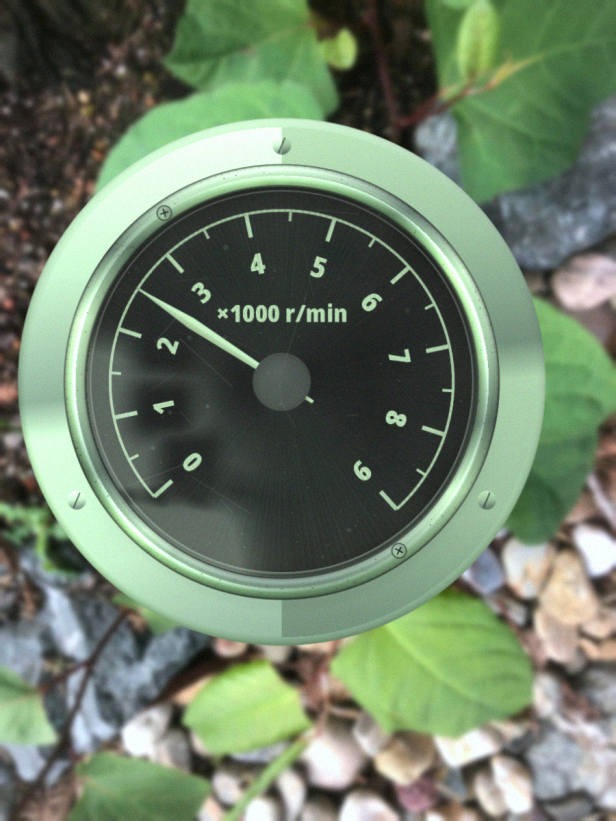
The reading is {"value": 2500, "unit": "rpm"}
